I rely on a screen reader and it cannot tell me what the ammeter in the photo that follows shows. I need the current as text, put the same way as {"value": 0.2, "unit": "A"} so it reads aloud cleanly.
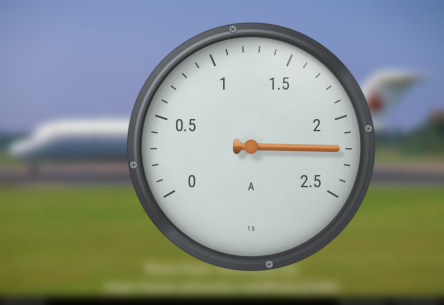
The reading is {"value": 2.2, "unit": "A"}
